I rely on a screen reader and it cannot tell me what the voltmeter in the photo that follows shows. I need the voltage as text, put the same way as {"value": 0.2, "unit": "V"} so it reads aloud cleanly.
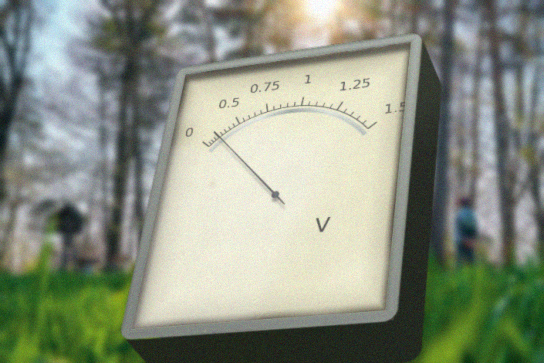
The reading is {"value": 0.25, "unit": "V"}
